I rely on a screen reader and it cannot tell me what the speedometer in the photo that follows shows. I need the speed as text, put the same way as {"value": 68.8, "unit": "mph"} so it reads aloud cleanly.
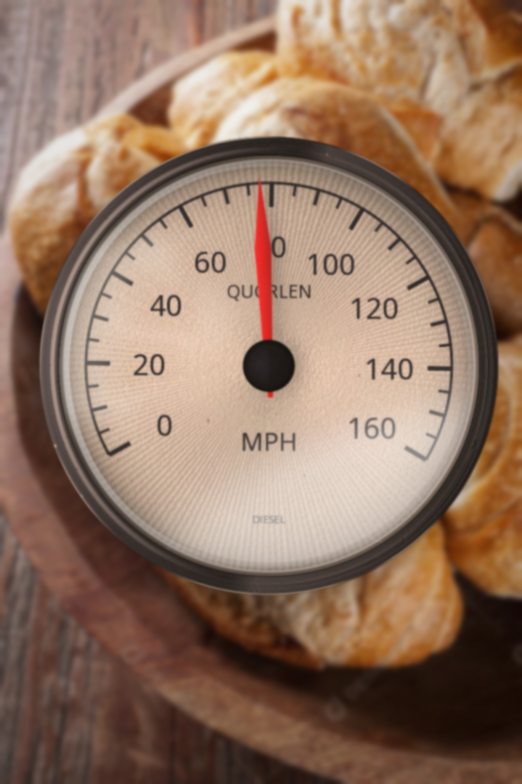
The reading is {"value": 77.5, "unit": "mph"}
